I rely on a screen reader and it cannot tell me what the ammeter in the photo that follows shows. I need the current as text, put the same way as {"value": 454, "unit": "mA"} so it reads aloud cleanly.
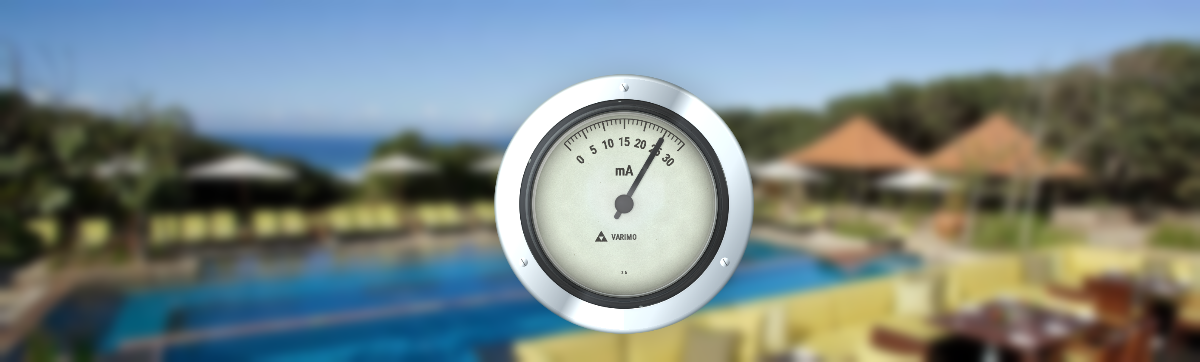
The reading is {"value": 25, "unit": "mA"}
